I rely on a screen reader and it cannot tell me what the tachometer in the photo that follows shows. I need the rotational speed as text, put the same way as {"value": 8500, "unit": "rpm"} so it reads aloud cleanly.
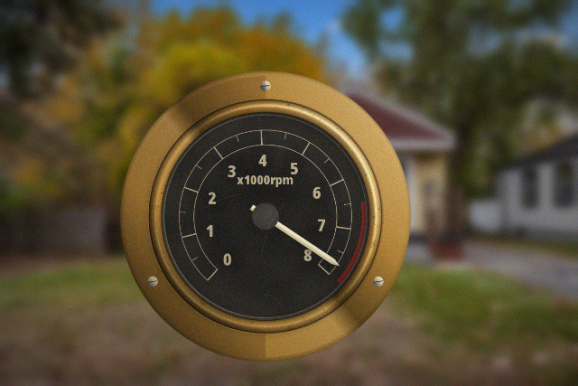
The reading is {"value": 7750, "unit": "rpm"}
